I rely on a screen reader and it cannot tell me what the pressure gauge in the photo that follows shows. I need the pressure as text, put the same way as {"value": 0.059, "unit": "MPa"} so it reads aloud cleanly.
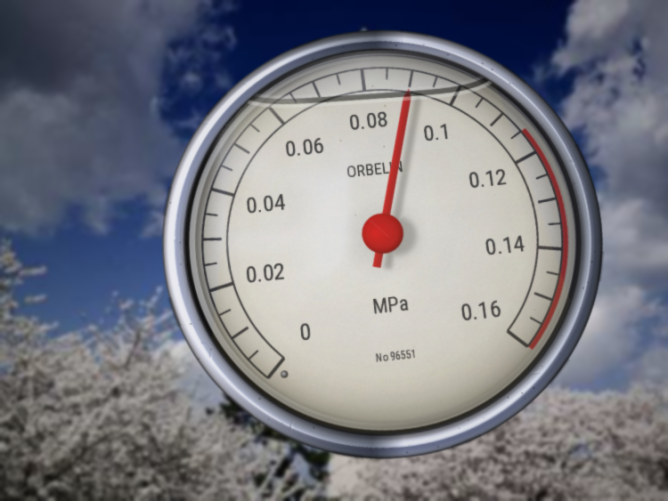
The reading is {"value": 0.09, "unit": "MPa"}
